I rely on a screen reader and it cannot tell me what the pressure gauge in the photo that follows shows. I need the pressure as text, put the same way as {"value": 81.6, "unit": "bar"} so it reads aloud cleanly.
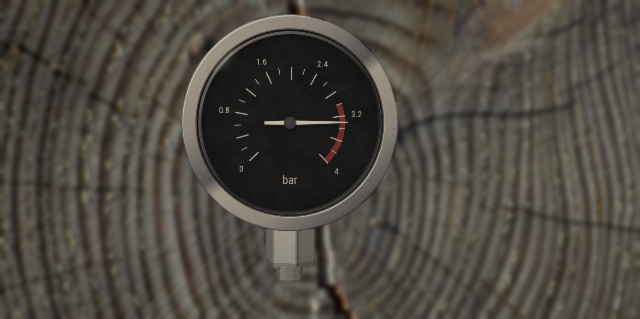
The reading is {"value": 3.3, "unit": "bar"}
